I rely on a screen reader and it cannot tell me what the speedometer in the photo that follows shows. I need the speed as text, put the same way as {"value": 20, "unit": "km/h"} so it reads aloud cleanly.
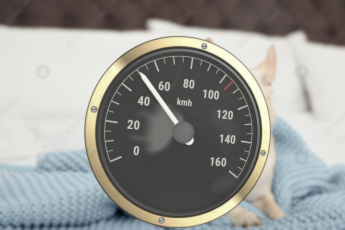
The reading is {"value": 50, "unit": "km/h"}
